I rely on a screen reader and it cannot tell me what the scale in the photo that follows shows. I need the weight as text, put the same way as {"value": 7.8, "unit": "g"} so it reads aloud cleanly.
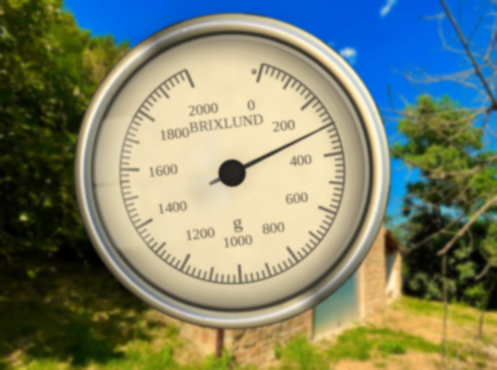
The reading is {"value": 300, "unit": "g"}
